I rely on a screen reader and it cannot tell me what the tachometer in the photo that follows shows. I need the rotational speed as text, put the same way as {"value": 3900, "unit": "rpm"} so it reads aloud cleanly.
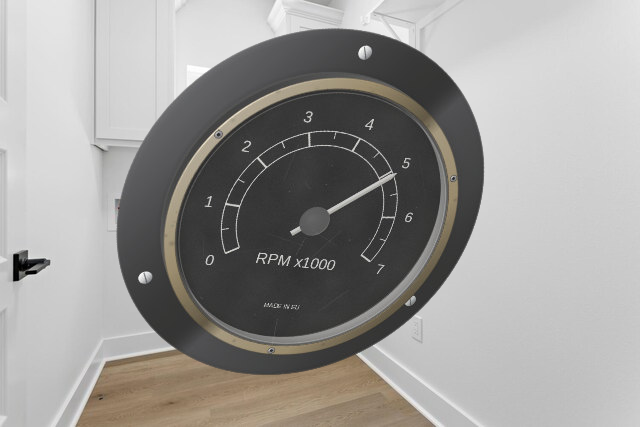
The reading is {"value": 5000, "unit": "rpm"}
